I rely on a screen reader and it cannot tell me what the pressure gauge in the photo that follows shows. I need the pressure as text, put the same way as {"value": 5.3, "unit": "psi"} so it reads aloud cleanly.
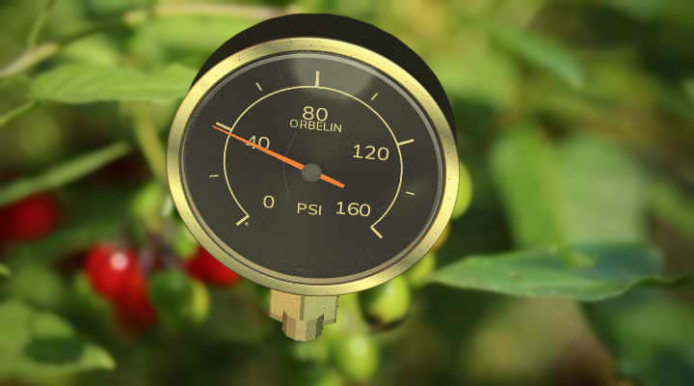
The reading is {"value": 40, "unit": "psi"}
